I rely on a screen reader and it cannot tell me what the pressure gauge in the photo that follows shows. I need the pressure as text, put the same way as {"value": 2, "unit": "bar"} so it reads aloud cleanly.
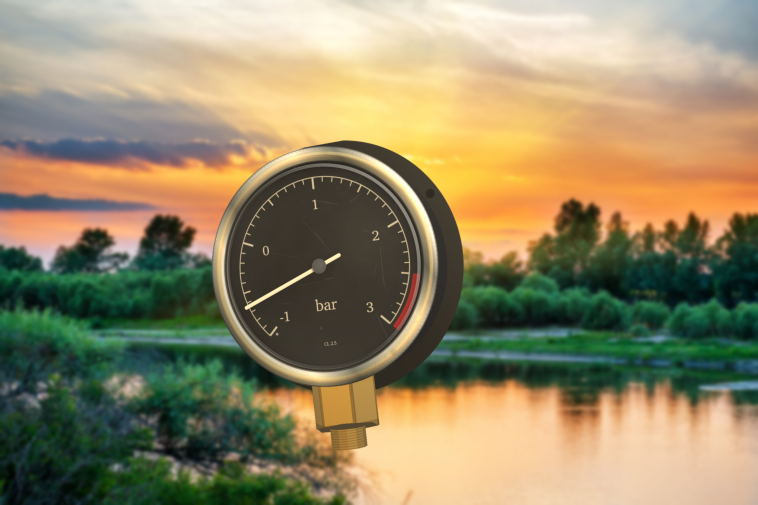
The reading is {"value": -0.65, "unit": "bar"}
